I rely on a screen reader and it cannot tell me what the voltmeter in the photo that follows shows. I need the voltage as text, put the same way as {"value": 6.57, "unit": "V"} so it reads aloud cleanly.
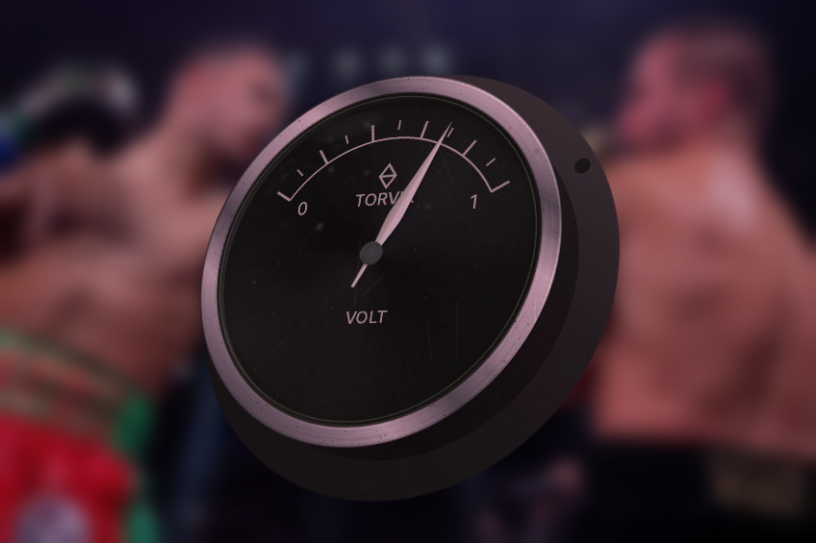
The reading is {"value": 0.7, "unit": "V"}
